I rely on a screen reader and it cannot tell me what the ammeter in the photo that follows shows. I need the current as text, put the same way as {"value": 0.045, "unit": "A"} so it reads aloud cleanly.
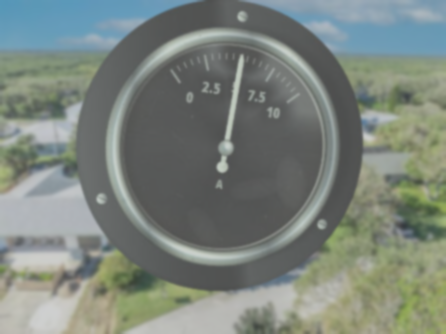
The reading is {"value": 5, "unit": "A"}
